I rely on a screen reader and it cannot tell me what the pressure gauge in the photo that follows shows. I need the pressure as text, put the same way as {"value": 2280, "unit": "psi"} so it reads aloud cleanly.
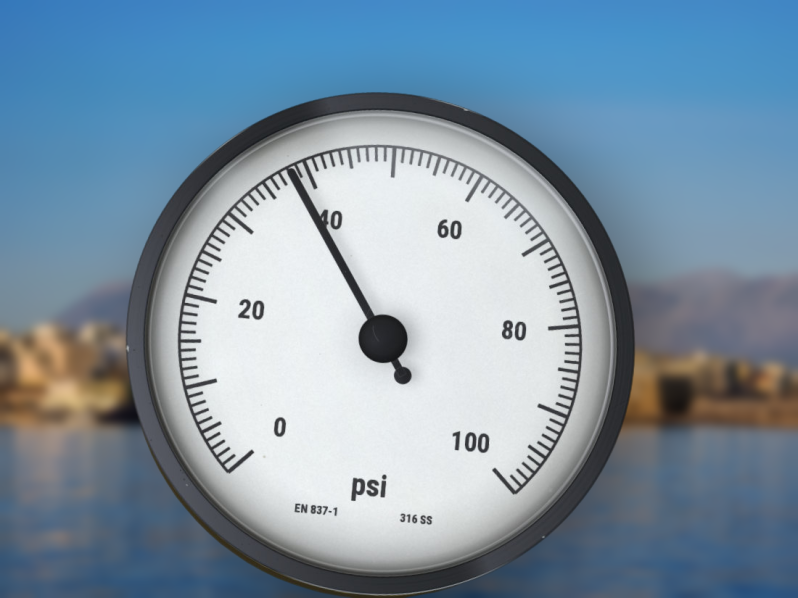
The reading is {"value": 38, "unit": "psi"}
